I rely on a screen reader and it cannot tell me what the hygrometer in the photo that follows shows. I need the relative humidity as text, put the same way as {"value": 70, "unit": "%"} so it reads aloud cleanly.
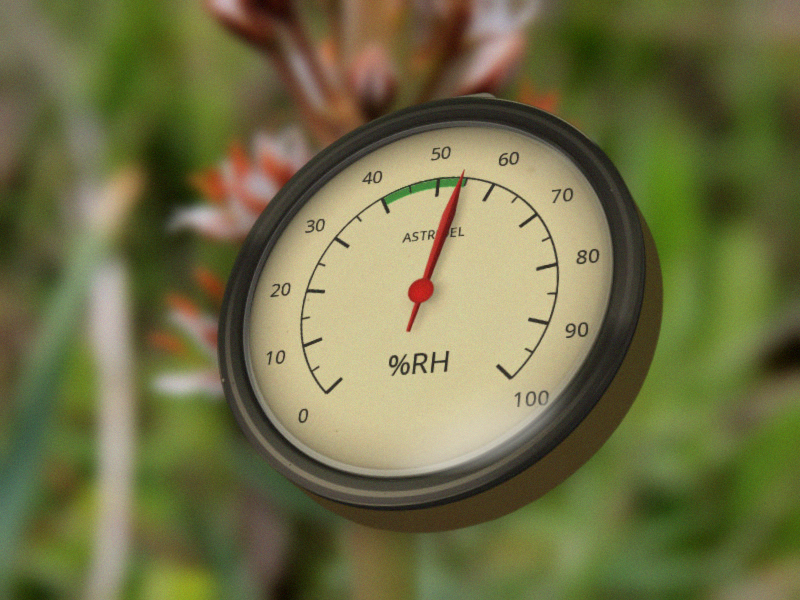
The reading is {"value": 55, "unit": "%"}
